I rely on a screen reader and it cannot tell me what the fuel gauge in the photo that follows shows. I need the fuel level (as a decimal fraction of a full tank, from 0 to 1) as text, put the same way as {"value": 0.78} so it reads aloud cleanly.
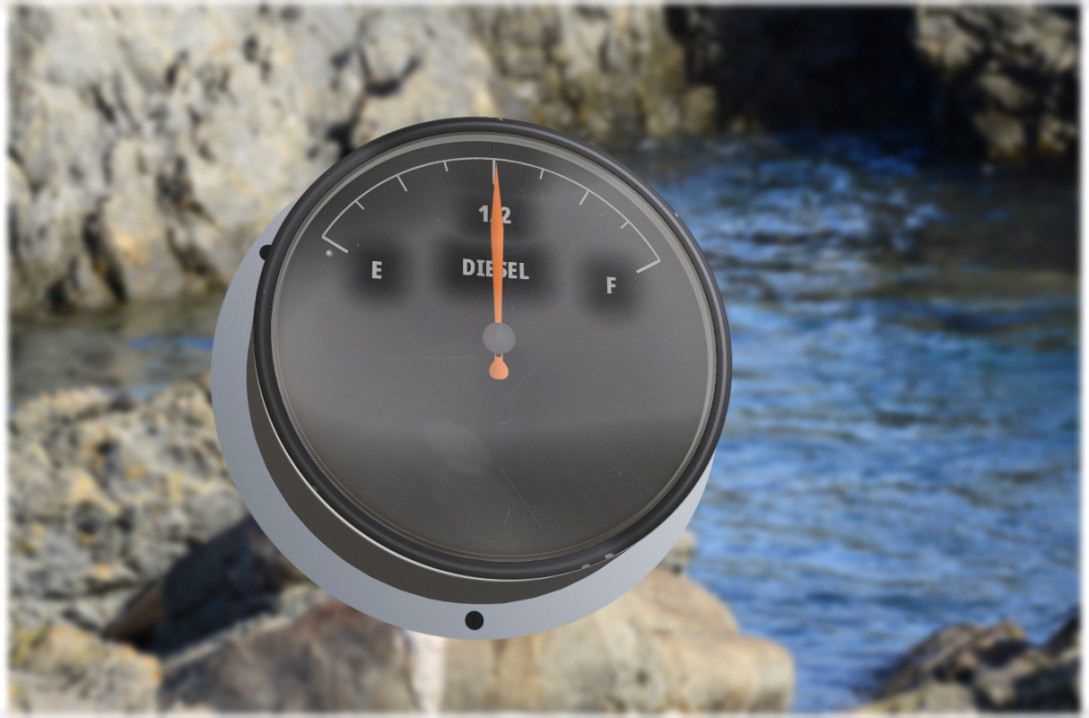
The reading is {"value": 0.5}
